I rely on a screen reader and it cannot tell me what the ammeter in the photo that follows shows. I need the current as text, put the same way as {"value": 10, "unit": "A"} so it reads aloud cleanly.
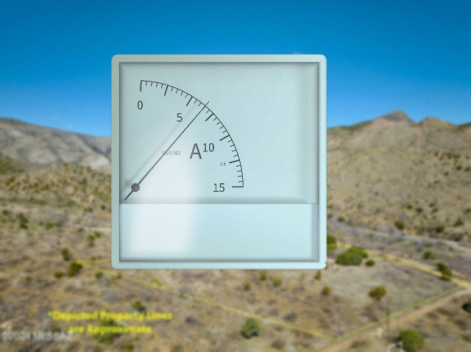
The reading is {"value": 6.5, "unit": "A"}
